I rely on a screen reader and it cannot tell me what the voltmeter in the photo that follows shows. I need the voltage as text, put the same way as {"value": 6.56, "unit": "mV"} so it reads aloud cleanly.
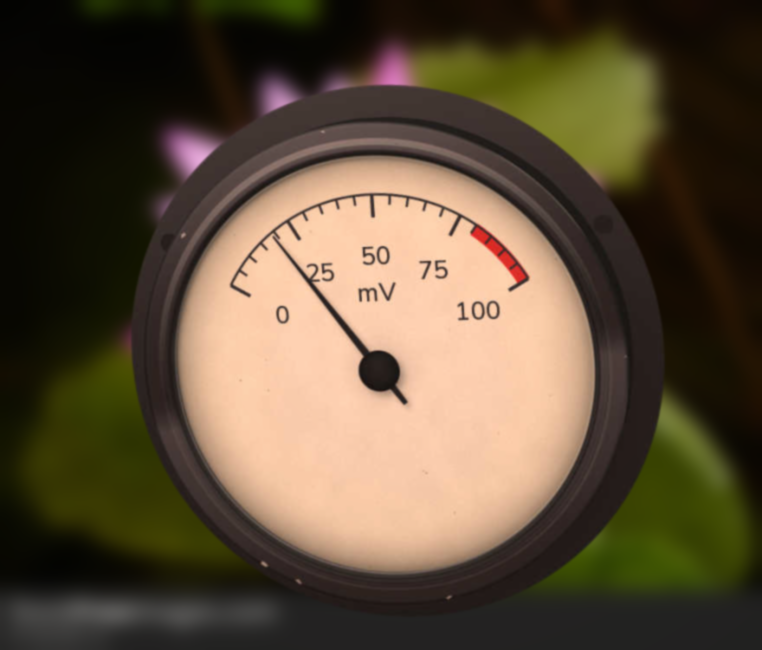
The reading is {"value": 20, "unit": "mV"}
